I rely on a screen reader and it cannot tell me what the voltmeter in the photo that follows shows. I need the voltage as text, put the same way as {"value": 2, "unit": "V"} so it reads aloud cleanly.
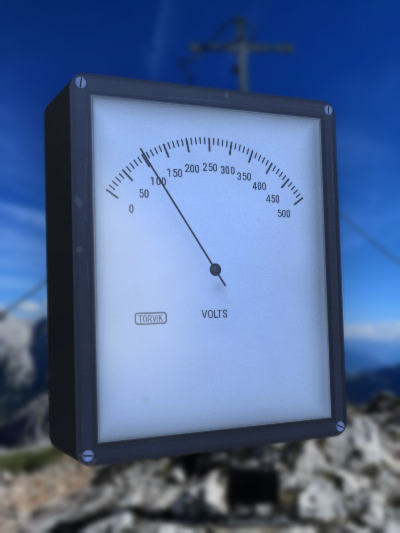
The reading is {"value": 100, "unit": "V"}
